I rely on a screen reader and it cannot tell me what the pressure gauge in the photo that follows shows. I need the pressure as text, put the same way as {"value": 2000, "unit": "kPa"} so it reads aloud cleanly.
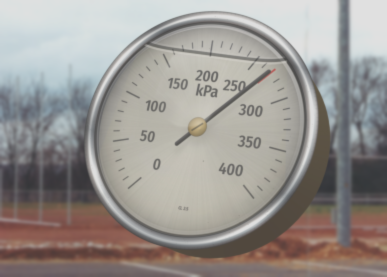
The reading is {"value": 270, "unit": "kPa"}
